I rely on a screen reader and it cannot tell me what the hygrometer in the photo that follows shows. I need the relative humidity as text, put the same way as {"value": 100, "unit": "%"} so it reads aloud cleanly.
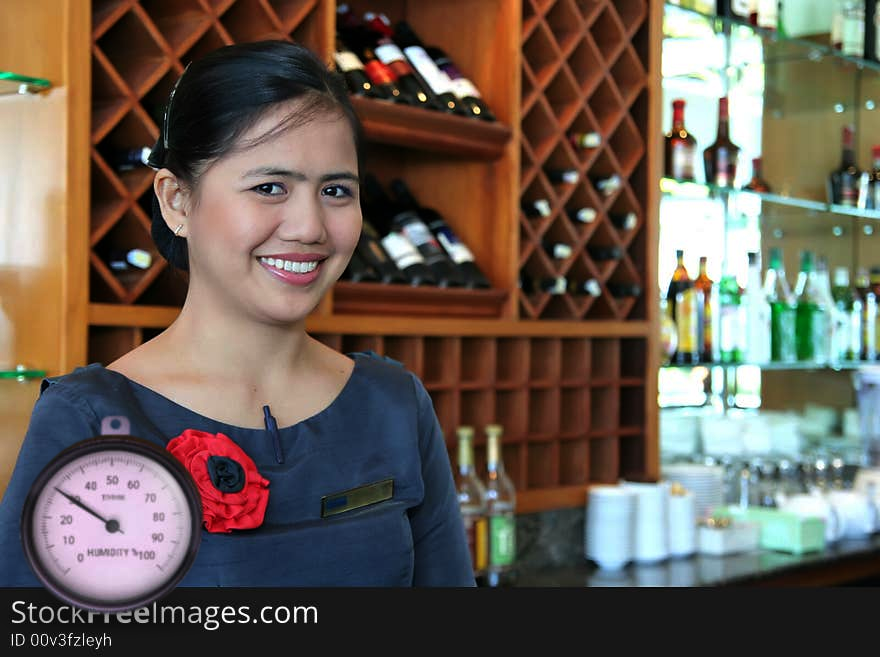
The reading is {"value": 30, "unit": "%"}
